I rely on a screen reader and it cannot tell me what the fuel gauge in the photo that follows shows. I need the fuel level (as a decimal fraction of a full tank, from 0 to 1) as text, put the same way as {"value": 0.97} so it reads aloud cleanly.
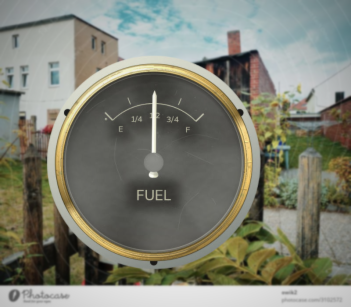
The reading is {"value": 0.5}
